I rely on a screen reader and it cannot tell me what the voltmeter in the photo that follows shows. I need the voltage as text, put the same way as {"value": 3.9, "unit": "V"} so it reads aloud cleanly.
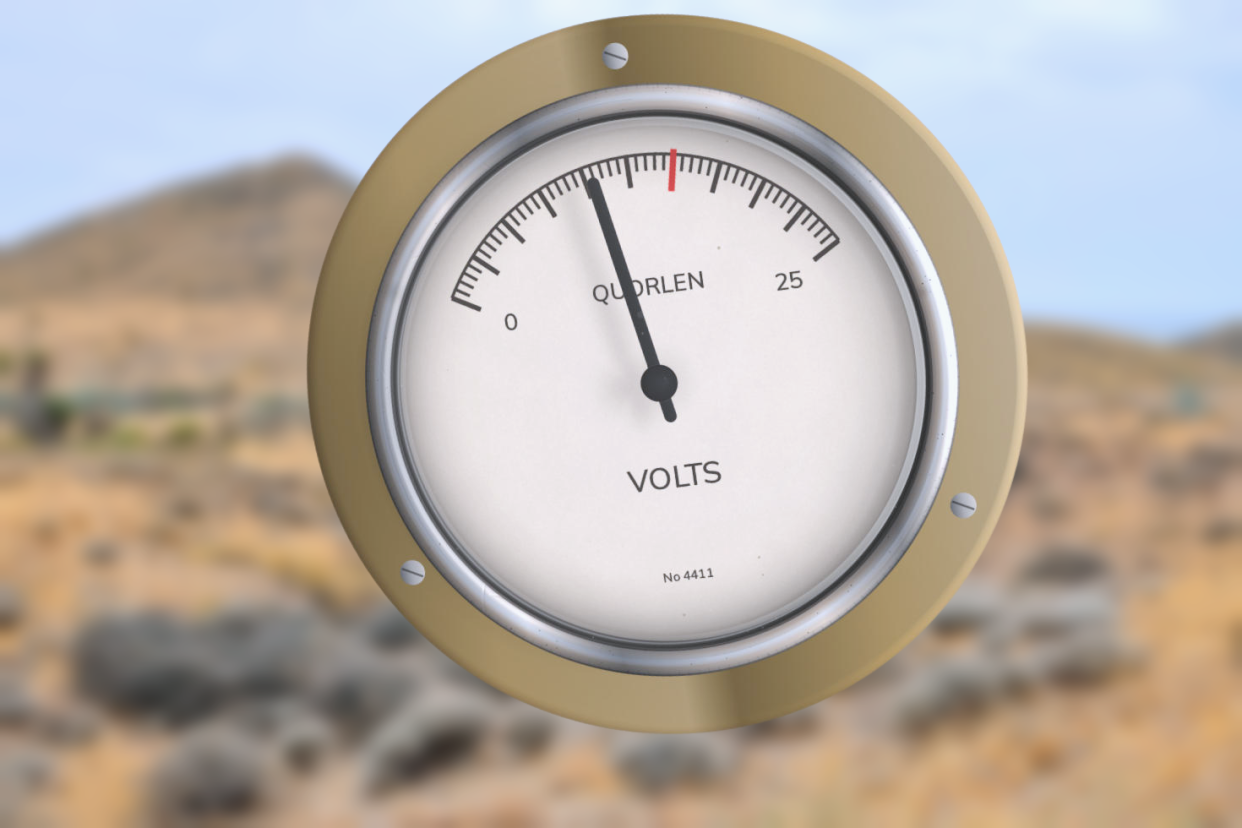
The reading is {"value": 10.5, "unit": "V"}
